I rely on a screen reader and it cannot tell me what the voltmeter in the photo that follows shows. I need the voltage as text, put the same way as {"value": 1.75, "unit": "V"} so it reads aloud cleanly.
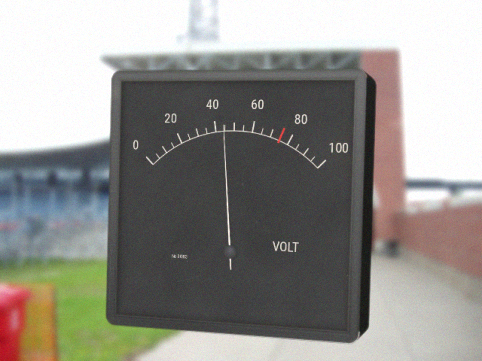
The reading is {"value": 45, "unit": "V"}
